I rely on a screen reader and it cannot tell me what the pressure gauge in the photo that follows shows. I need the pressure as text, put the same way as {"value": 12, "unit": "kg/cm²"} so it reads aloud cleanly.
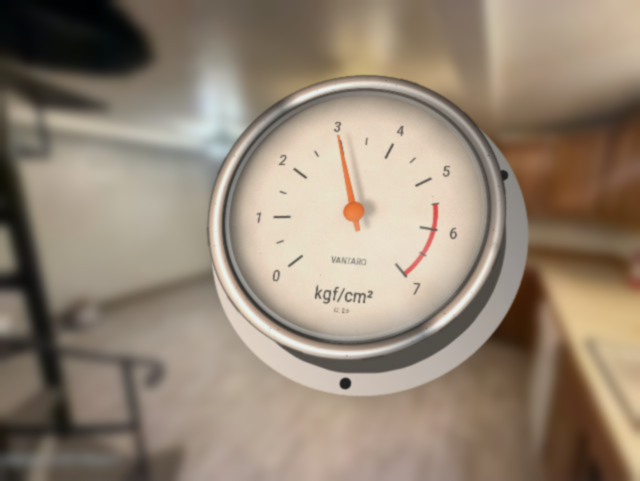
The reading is {"value": 3, "unit": "kg/cm²"}
